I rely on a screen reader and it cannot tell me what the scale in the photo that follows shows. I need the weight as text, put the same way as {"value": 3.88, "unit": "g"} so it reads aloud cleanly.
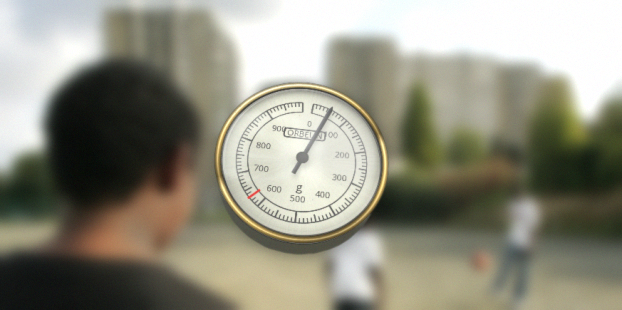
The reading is {"value": 50, "unit": "g"}
